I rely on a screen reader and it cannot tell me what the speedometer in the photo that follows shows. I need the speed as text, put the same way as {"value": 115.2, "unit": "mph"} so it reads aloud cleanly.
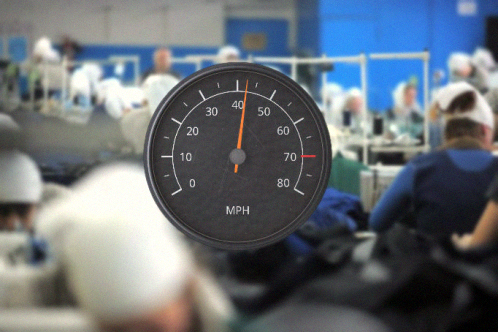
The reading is {"value": 42.5, "unit": "mph"}
